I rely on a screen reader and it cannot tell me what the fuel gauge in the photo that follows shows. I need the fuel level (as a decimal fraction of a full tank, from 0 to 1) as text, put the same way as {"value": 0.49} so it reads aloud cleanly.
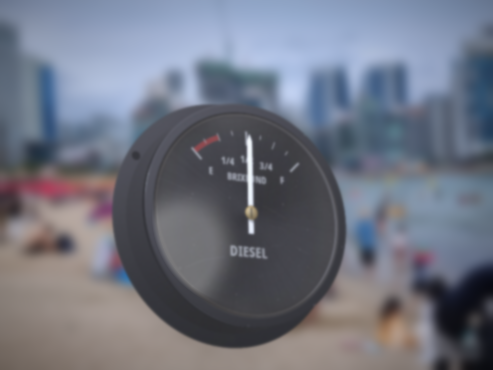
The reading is {"value": 0.5}
